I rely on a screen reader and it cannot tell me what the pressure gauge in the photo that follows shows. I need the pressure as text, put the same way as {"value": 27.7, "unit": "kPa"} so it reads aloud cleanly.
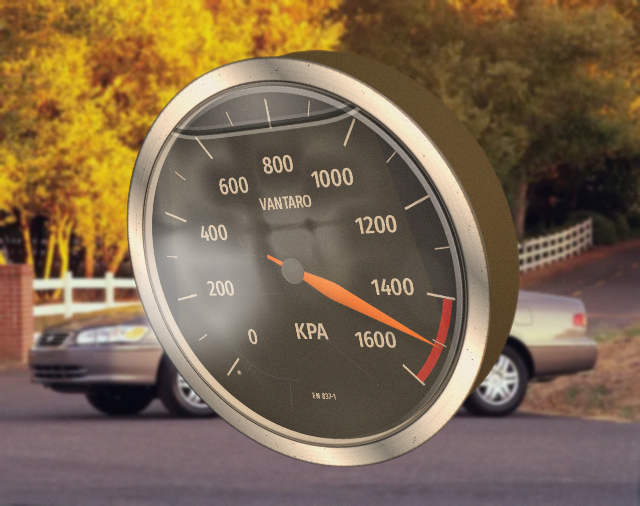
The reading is {"value": 1500, "unit": "kPa"}
